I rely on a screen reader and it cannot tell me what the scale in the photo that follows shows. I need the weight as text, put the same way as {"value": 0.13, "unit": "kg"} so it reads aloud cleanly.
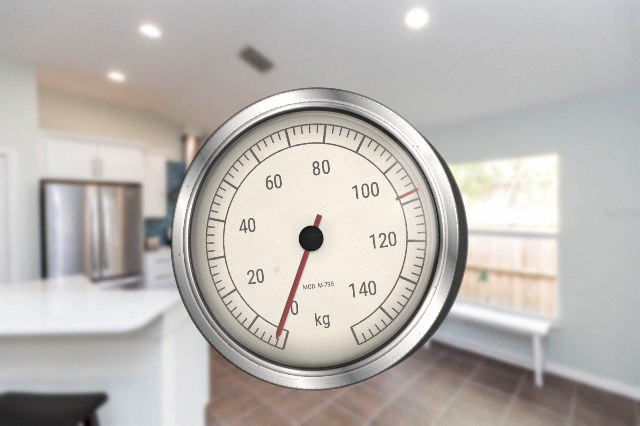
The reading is {"value": 2, "unit": "kg"}
